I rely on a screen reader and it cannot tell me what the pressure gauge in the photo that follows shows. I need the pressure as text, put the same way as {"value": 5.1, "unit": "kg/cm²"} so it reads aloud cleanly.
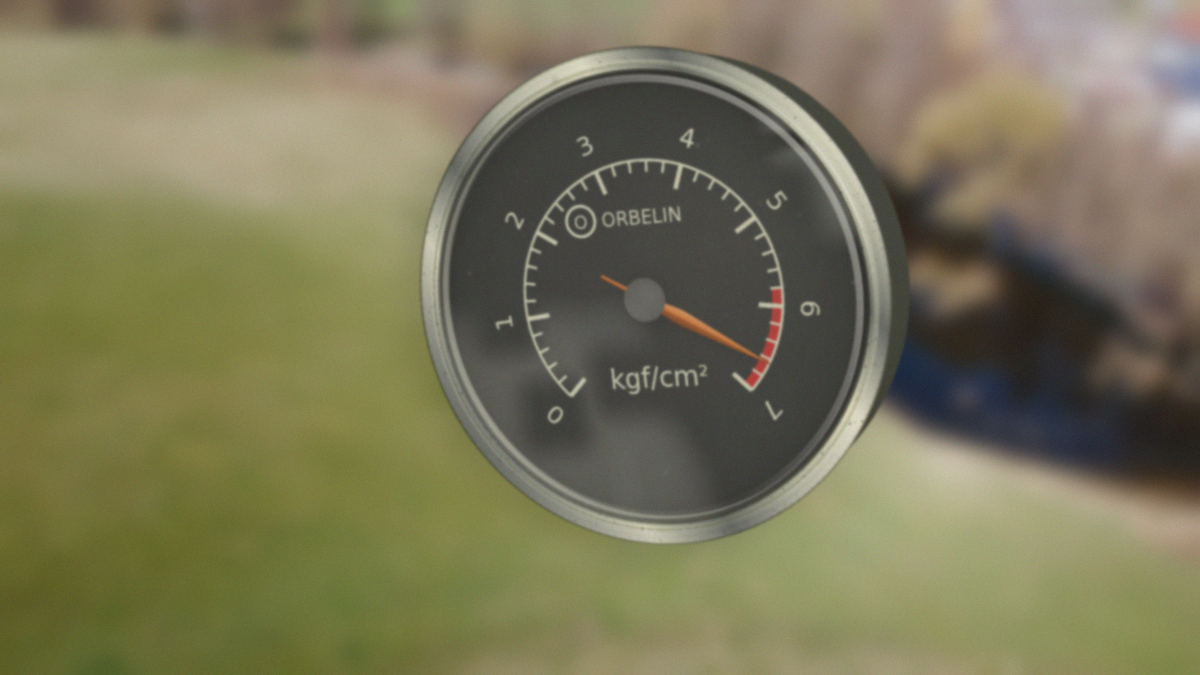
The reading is {"value": 6.6, "unit": "kg/cm²"}
